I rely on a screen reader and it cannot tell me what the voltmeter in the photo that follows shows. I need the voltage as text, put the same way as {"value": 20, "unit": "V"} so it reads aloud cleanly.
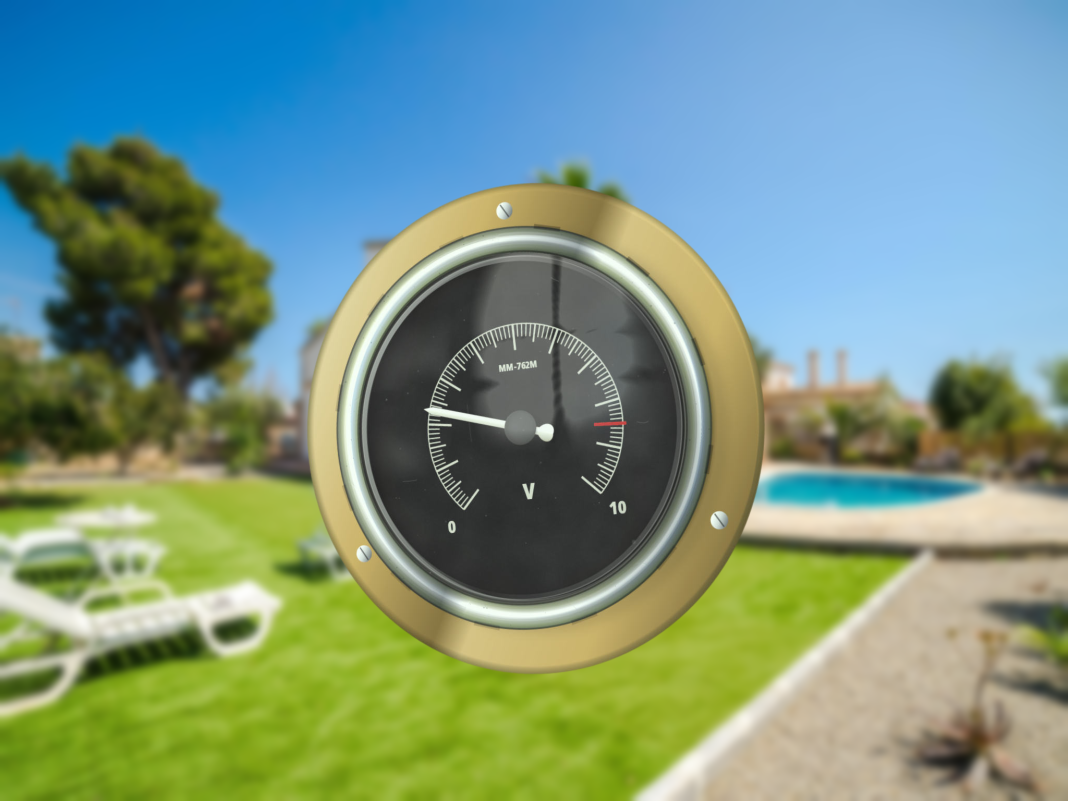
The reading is {"value": 2.3, "unit": "V"}
